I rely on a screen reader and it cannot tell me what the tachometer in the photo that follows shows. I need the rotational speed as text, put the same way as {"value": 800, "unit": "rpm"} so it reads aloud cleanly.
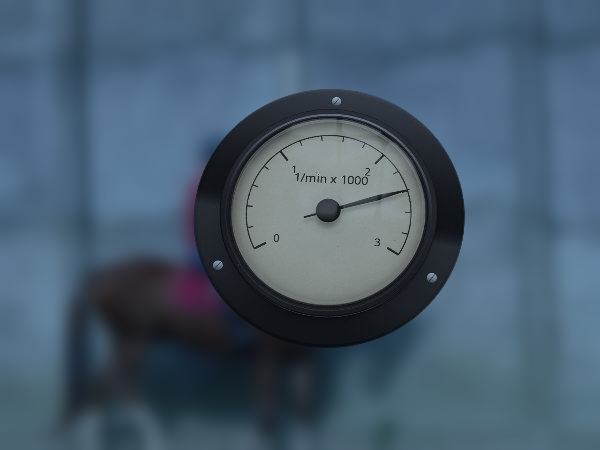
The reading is {"value": 2400, "unit": "rpm"}
